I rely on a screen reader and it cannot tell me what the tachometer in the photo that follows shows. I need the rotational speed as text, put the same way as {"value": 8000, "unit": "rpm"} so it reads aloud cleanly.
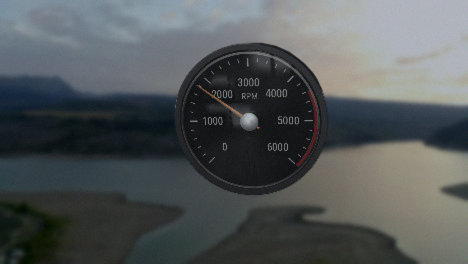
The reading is {"value": 1800, "unit": "rpm"}
